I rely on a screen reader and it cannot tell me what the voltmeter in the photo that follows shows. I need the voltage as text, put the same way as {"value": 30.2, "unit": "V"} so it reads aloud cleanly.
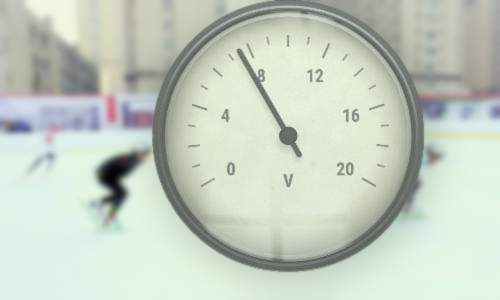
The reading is {"value": 7.5, "unit": "V"}
